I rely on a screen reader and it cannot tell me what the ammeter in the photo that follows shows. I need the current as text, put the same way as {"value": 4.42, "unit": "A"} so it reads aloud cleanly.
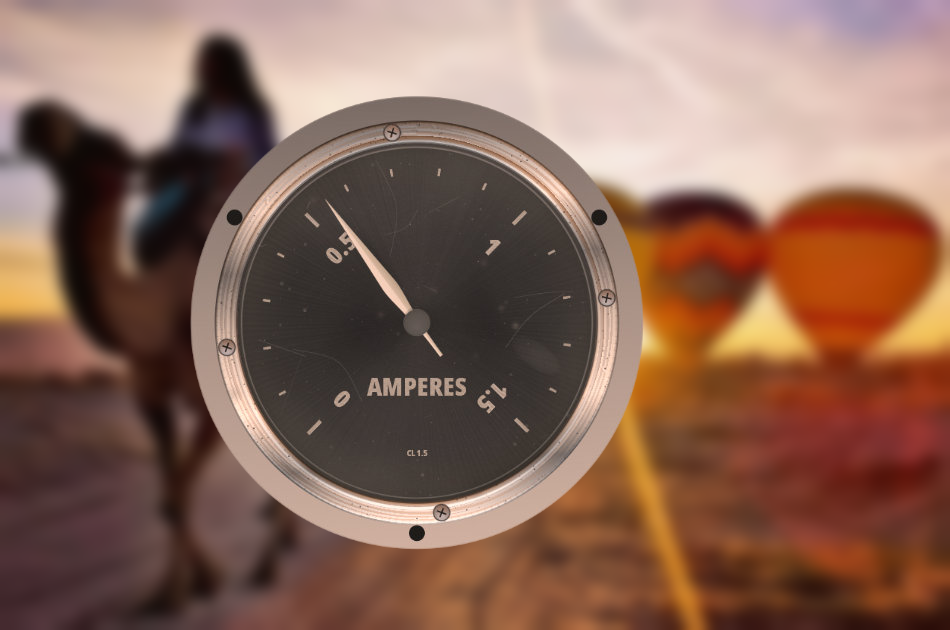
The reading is {"value": 0.55, "unit": "A"}
